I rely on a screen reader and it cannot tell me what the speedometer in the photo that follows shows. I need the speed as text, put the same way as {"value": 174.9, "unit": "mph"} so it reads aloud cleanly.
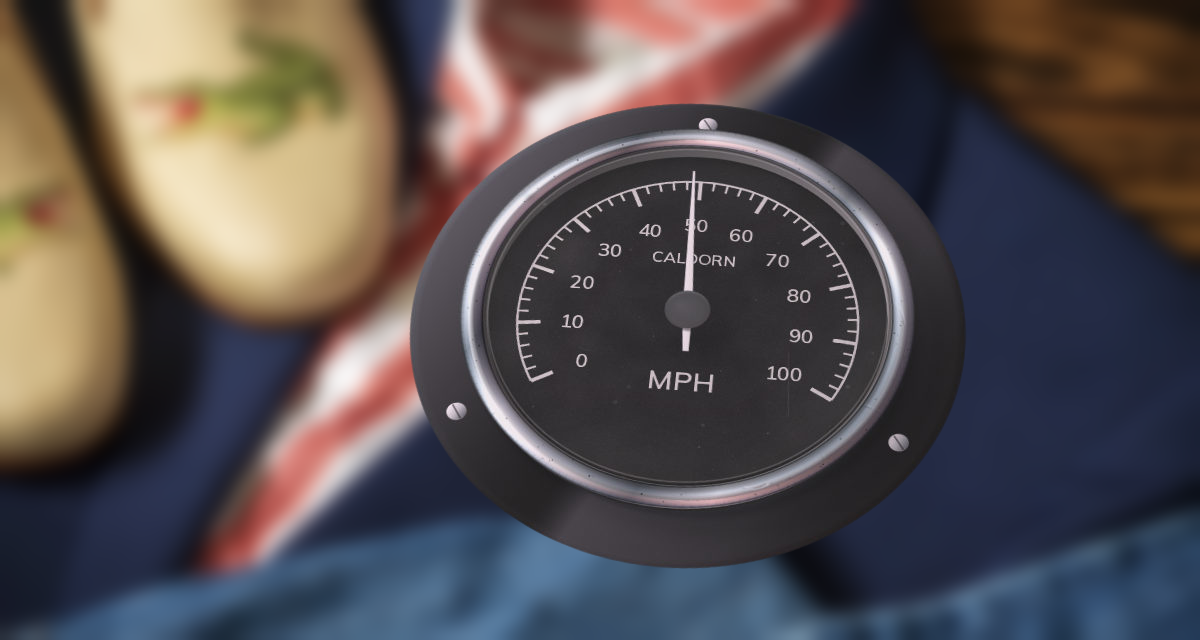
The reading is {"value": 49, "unit": "mph"}
